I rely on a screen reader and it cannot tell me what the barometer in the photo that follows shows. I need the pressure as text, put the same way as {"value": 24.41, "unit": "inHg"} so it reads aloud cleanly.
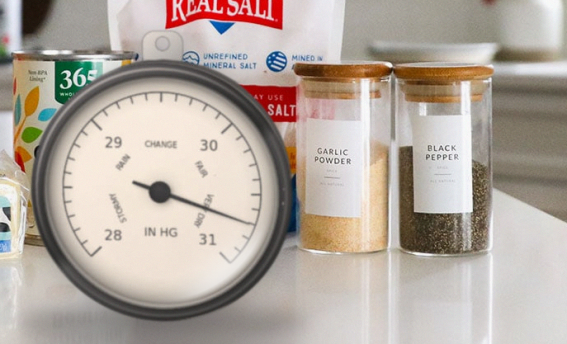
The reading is {"value": 30.7, "unit": "inHg"}
